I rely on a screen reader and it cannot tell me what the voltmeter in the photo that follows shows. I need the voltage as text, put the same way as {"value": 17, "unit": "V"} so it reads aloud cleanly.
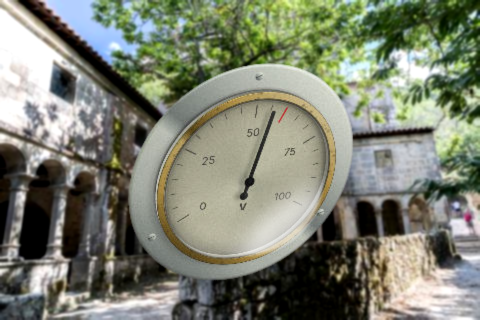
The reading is {"value": 55, "unit": "V"}
